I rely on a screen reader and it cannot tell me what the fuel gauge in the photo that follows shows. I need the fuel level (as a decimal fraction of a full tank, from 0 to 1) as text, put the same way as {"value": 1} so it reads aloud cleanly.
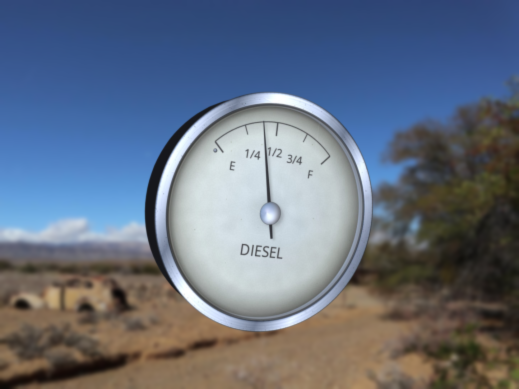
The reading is {"value": 0.375}
